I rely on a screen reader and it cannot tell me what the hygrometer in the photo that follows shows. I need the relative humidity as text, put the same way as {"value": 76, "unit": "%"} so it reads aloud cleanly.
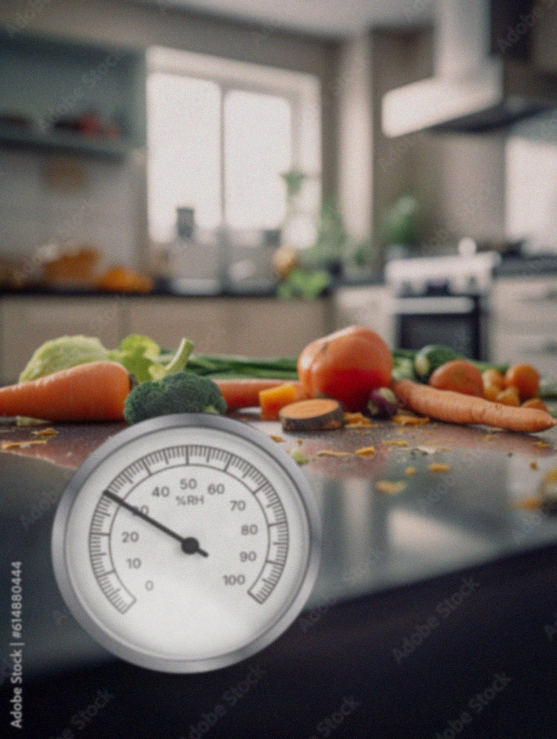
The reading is {"value": 30, "unit": "%"}
